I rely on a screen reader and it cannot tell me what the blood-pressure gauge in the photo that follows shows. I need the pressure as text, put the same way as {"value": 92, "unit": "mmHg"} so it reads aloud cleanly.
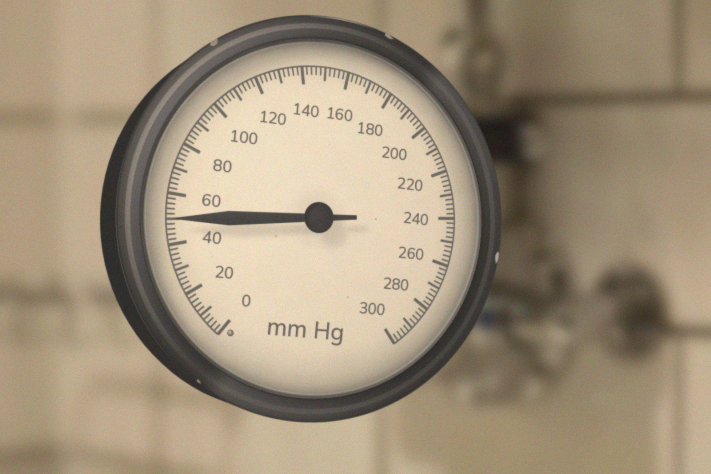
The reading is {"value": 50, "unit": "mmHg"}
